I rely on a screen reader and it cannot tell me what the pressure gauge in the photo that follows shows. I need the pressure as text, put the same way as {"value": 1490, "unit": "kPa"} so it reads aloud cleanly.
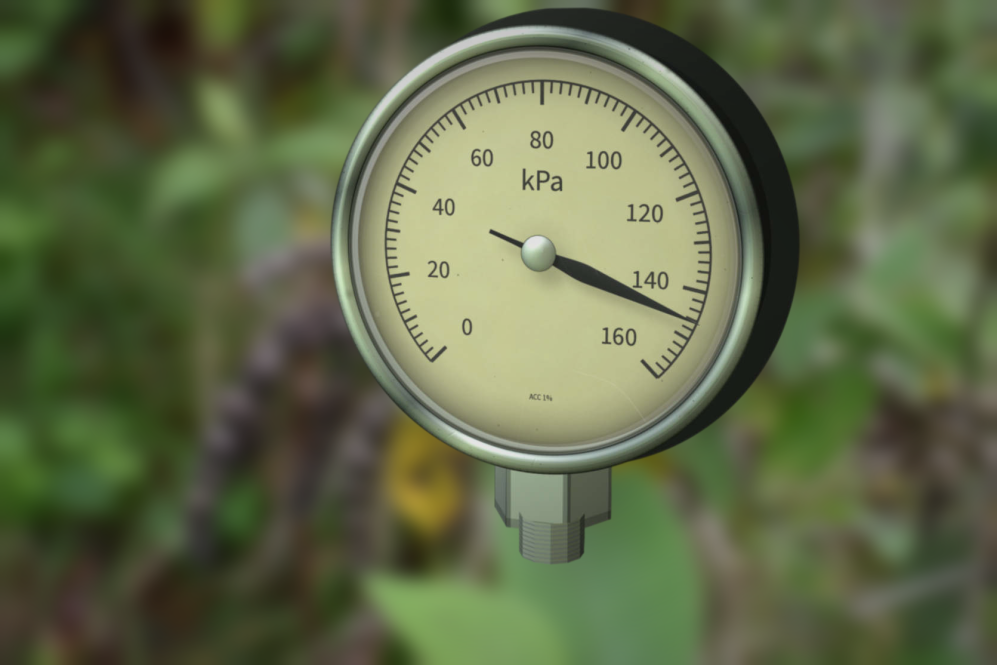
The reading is {"value": 146, "unit": "kPa"}
